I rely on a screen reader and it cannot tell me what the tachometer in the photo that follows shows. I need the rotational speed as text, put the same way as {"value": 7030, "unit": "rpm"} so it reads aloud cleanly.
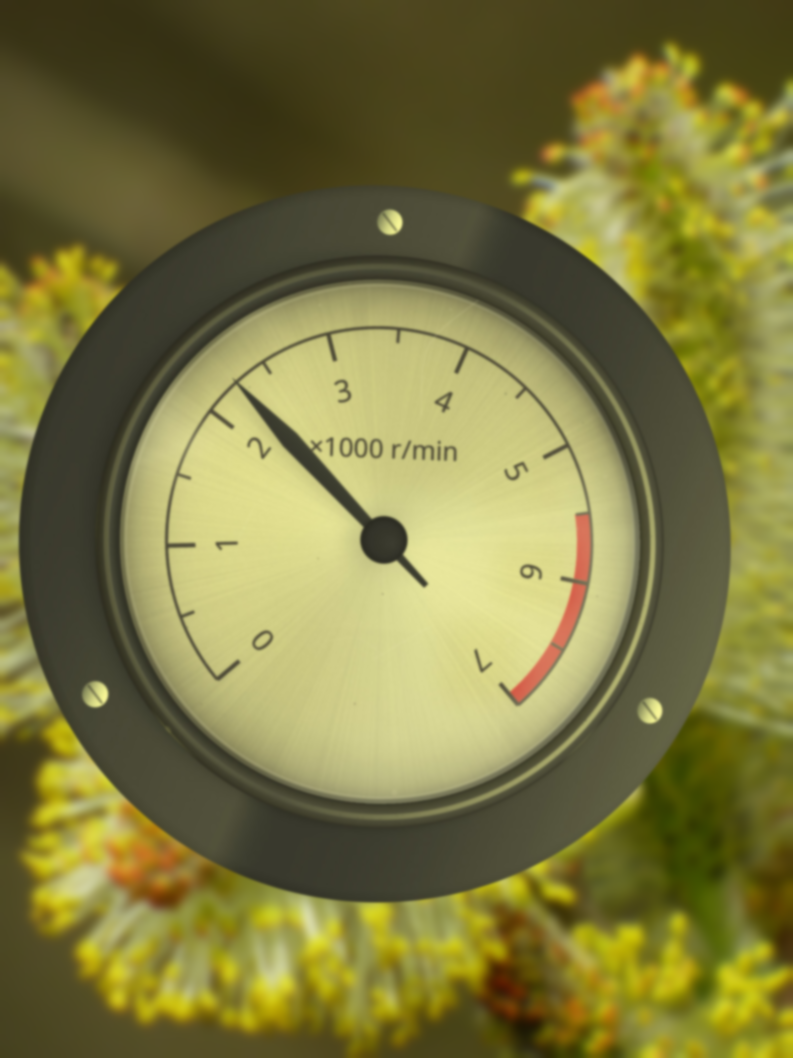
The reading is {"value": 2250, "unit": "rpm"}
